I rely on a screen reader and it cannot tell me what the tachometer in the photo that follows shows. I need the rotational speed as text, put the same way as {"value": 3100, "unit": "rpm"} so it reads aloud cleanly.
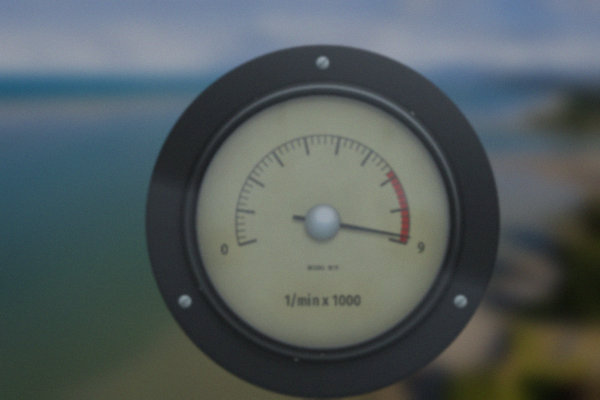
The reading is {"value": 8800, "unit": "rpm"}
